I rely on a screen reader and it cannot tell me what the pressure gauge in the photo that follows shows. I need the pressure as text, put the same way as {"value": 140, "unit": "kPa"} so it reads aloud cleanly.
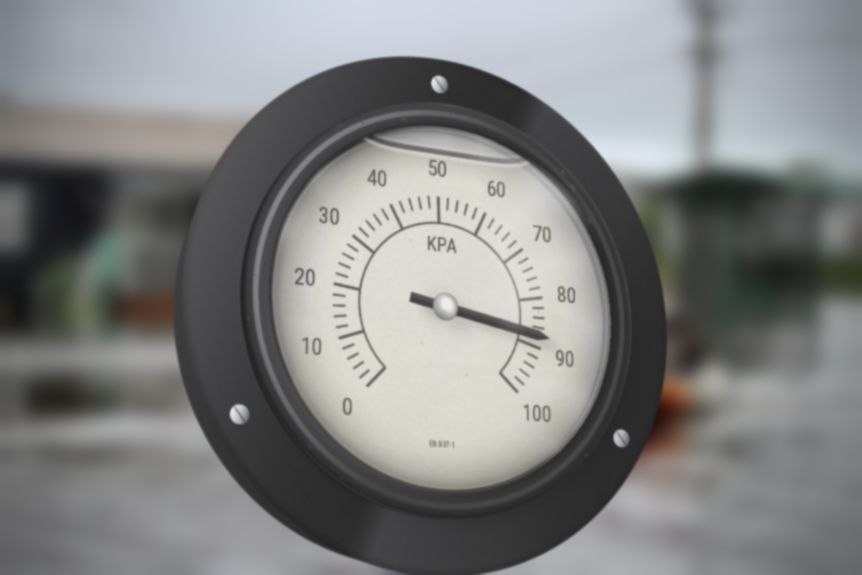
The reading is {"value": 88, "unit": "kPa"}
